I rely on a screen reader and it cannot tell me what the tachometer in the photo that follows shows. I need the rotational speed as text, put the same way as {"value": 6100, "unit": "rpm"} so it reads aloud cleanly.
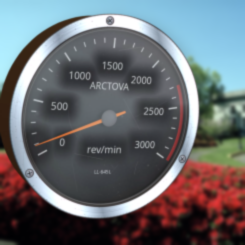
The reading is {"value": 100, "unit": "rpm"}
